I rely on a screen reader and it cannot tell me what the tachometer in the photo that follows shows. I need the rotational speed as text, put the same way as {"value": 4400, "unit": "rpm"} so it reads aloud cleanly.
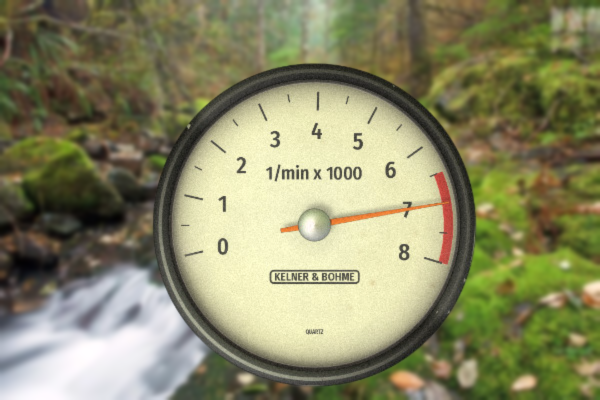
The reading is {"value": 7000, "unit": "rpm"}
